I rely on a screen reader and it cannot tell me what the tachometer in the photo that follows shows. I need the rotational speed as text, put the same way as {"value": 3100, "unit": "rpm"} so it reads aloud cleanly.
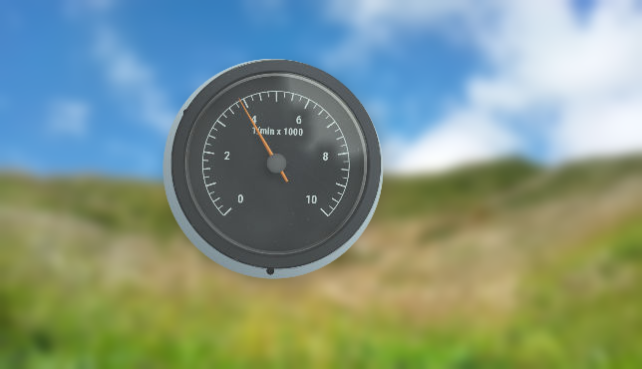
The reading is {"value": 3875, "unit": "rpm"}
